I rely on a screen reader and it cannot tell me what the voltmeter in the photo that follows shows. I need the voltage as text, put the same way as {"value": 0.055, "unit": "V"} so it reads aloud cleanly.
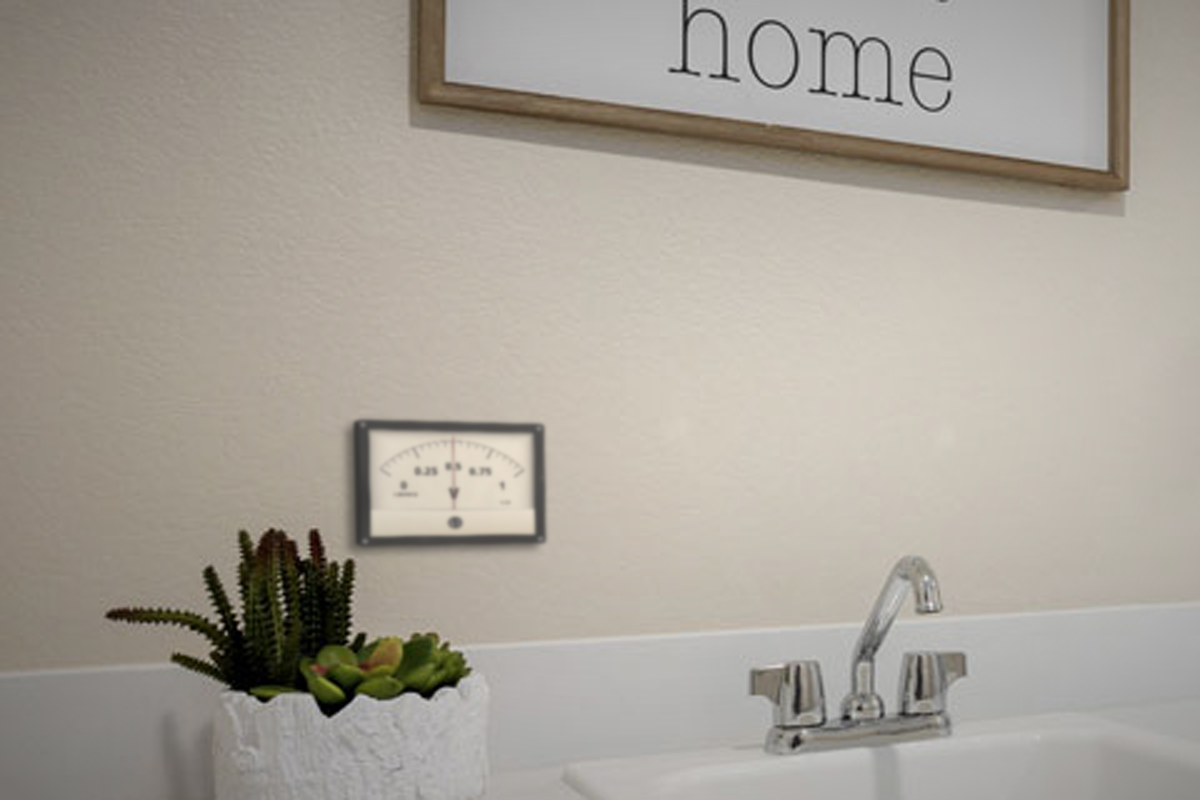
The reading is {"value": 0.5, "unit": "V"}
